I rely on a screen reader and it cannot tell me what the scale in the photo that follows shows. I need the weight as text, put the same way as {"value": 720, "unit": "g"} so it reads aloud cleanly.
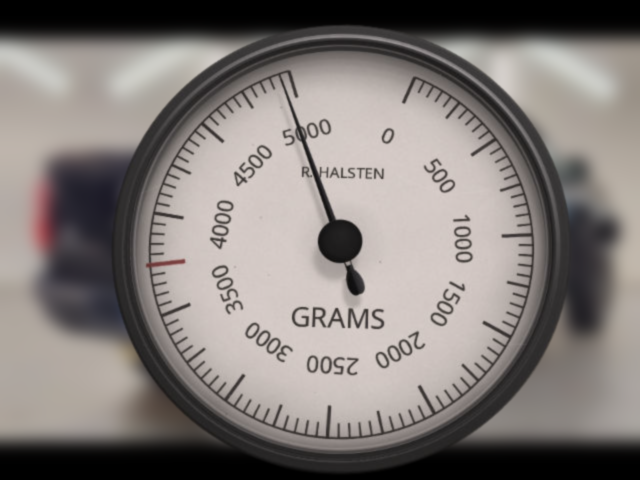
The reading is {"value": 4950, "unit": "g"}
